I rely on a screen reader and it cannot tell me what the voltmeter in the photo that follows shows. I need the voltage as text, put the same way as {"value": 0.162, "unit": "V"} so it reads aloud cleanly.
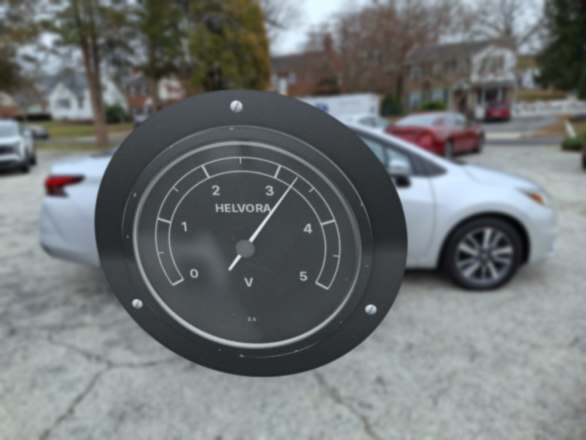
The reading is {"value": 3.25, "unit": "V"}
